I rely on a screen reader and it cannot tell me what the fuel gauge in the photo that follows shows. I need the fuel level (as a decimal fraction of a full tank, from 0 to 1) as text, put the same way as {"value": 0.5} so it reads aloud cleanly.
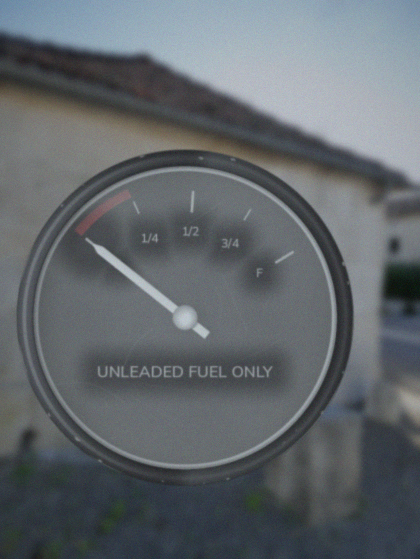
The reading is {"value": 0}
